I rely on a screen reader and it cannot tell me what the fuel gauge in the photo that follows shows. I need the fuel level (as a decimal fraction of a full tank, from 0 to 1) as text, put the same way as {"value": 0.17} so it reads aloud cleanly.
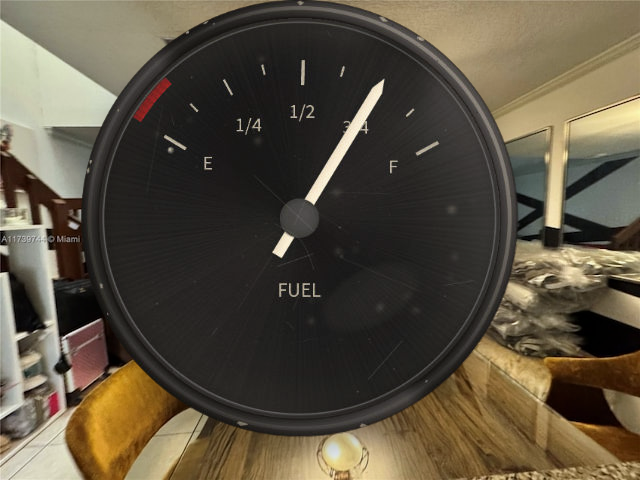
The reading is {"value": 0.75}
